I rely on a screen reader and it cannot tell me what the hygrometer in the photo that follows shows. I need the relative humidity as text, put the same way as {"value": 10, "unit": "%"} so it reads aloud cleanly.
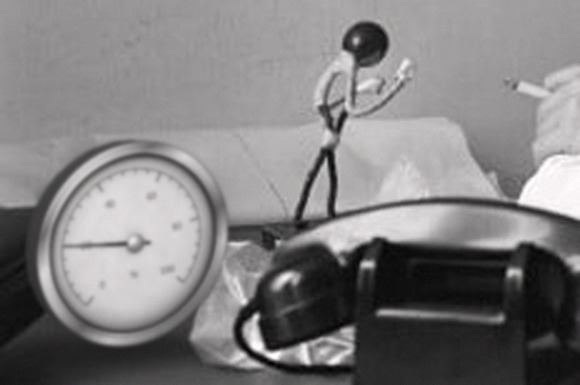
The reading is {"value": 20, "unit": "%"}
